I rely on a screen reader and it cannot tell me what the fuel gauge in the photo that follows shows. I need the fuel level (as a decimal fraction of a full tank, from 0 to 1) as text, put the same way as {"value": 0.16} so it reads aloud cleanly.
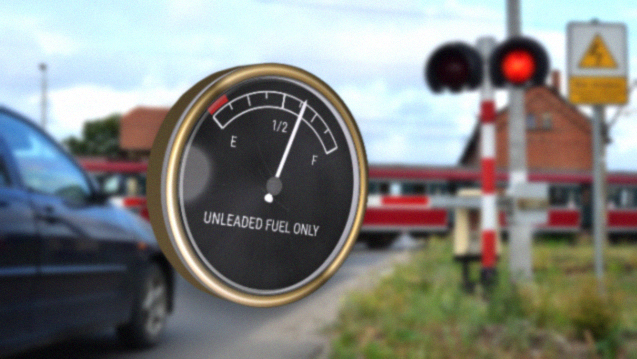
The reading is {"value": 0.625}
